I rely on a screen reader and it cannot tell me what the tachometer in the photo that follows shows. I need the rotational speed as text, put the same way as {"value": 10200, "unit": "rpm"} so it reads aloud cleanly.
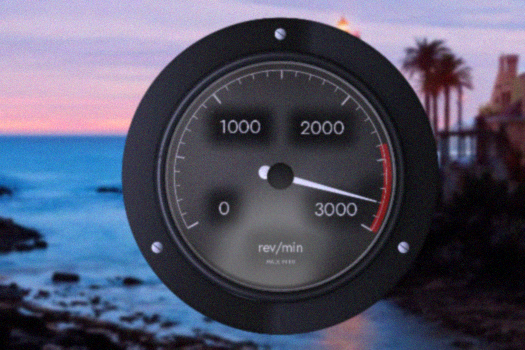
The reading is {"value": 2800, "unit": "rpm"}
